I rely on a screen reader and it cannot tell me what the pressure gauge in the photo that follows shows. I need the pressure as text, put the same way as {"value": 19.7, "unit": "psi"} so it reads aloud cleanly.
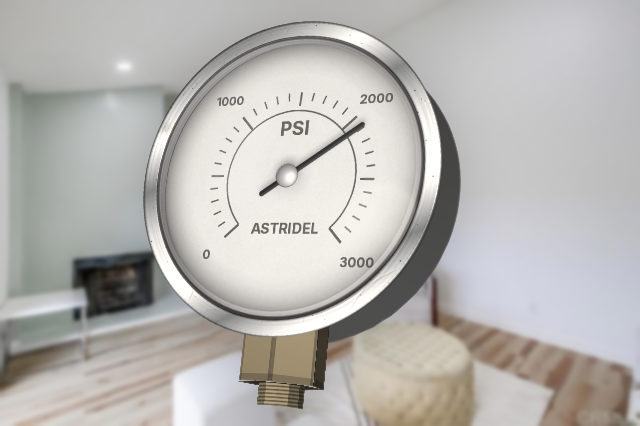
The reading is {"value": 2100, "unit": "psi"}
